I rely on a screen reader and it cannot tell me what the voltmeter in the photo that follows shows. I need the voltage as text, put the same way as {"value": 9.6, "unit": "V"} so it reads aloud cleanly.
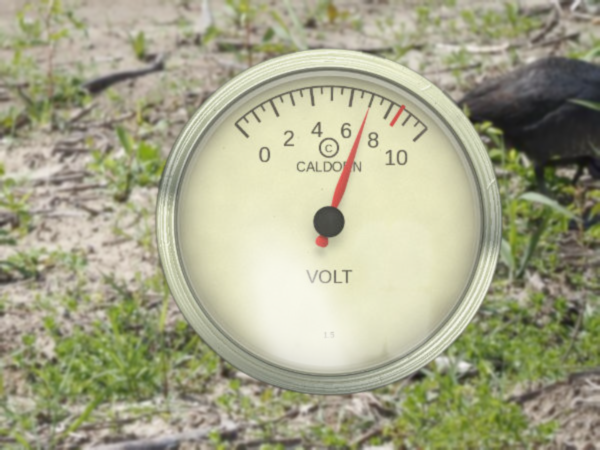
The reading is {"value": 7, "unit": "V"}
